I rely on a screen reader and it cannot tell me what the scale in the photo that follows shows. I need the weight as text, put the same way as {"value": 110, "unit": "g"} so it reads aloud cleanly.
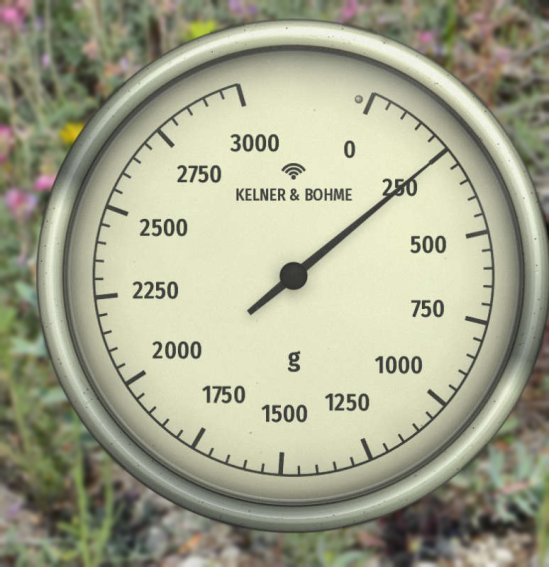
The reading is {"value": 250, "unit": "g"}
